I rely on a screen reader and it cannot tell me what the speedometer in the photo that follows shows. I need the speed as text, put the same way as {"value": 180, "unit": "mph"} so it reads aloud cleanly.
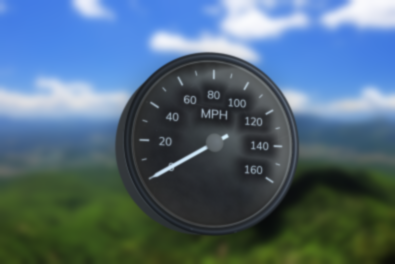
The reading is {"value": 0, "unit": "mph"}
